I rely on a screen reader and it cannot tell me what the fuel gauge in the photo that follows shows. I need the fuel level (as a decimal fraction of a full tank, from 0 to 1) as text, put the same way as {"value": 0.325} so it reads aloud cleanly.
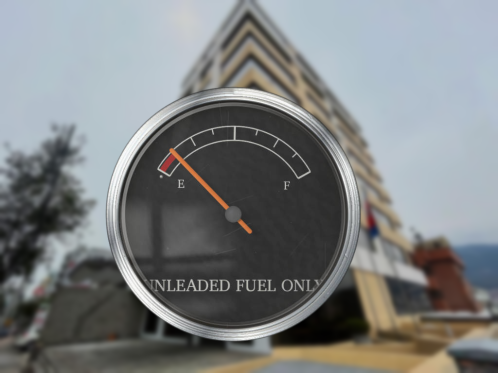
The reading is {"value": 0.125}
